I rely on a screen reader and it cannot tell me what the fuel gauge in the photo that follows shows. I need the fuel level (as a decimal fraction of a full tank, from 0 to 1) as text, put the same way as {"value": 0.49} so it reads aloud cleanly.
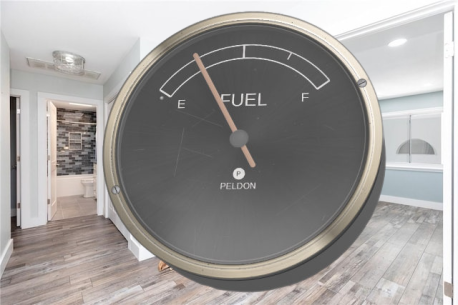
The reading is {"value": 0.25}
